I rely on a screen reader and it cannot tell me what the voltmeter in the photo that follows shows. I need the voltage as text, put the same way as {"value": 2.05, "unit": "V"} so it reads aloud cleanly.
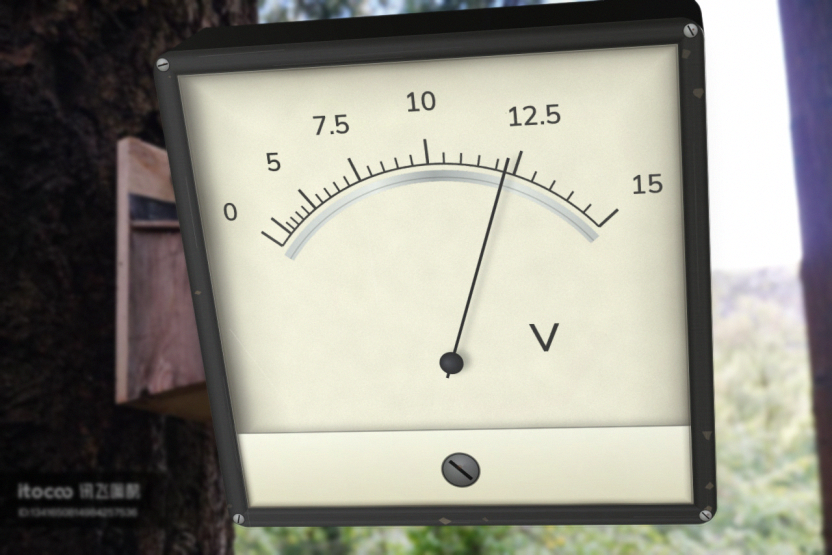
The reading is {"value": 12.25, "unit": "V"}
